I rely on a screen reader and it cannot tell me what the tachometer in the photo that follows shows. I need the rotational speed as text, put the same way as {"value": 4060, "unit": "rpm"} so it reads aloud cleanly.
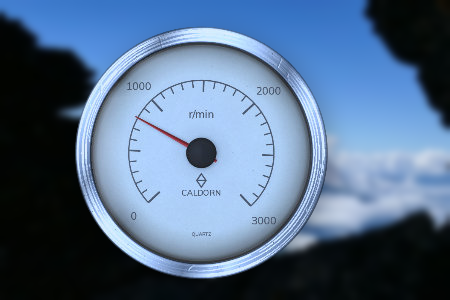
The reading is {"value": 800, "unit": "rpm"}
